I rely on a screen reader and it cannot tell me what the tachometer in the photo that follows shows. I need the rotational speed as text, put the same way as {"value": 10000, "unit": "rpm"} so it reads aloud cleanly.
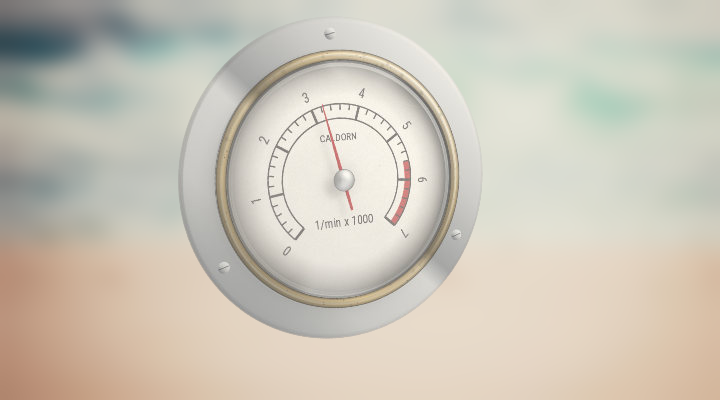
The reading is {"value": 3200, "unit": "rpm"}
